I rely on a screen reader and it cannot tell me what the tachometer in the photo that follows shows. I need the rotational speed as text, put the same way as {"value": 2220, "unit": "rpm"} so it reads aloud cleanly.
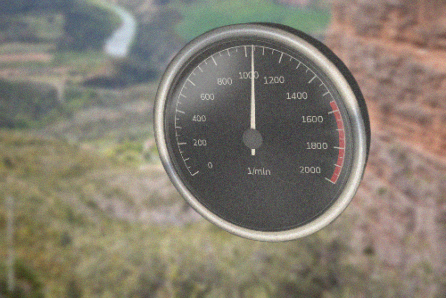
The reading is {"value": 1050, "unit": "rpm"}
